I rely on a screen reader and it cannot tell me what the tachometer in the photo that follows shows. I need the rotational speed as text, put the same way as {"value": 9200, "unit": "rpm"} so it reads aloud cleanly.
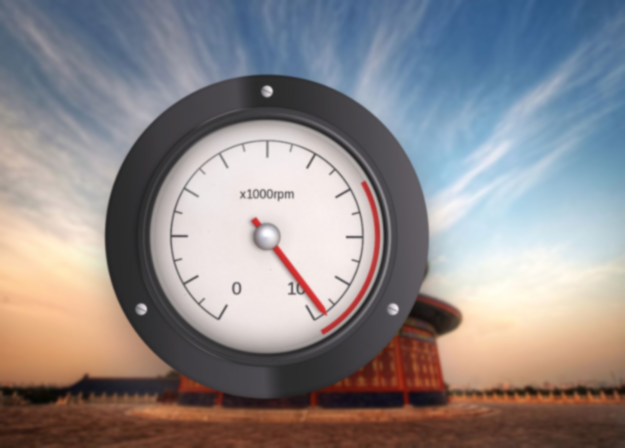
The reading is {"value": 9750, "unit": "rpm"}
